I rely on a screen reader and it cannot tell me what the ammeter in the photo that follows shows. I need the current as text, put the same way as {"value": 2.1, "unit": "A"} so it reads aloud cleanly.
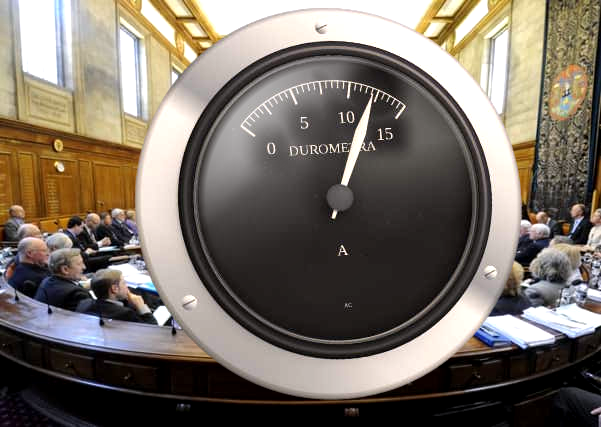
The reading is {"value": 12, "unit": "A"}
